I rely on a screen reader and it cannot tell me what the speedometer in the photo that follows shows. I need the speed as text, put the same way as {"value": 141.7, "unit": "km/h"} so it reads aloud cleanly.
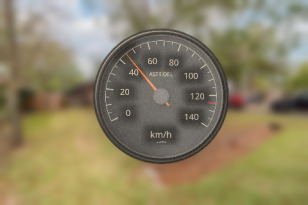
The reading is {"value": 45, "unit": "km/h"}
